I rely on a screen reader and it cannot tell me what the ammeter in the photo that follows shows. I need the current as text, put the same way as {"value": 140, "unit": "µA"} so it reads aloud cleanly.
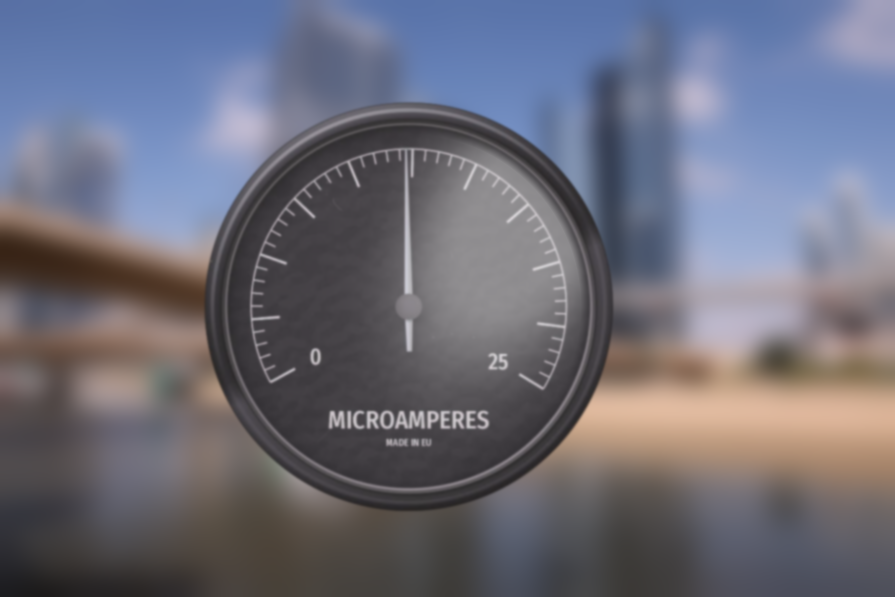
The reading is {"value": 12.25, "unit": "µA"}
